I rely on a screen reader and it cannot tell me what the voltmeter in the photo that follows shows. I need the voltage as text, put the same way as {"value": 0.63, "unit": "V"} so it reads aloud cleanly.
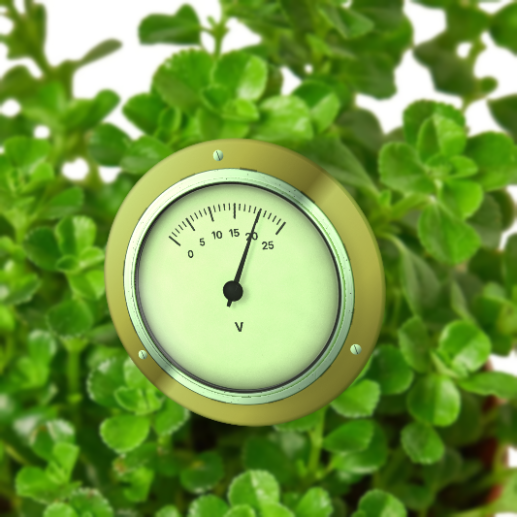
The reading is {"value": 20, "unit": "V"}
